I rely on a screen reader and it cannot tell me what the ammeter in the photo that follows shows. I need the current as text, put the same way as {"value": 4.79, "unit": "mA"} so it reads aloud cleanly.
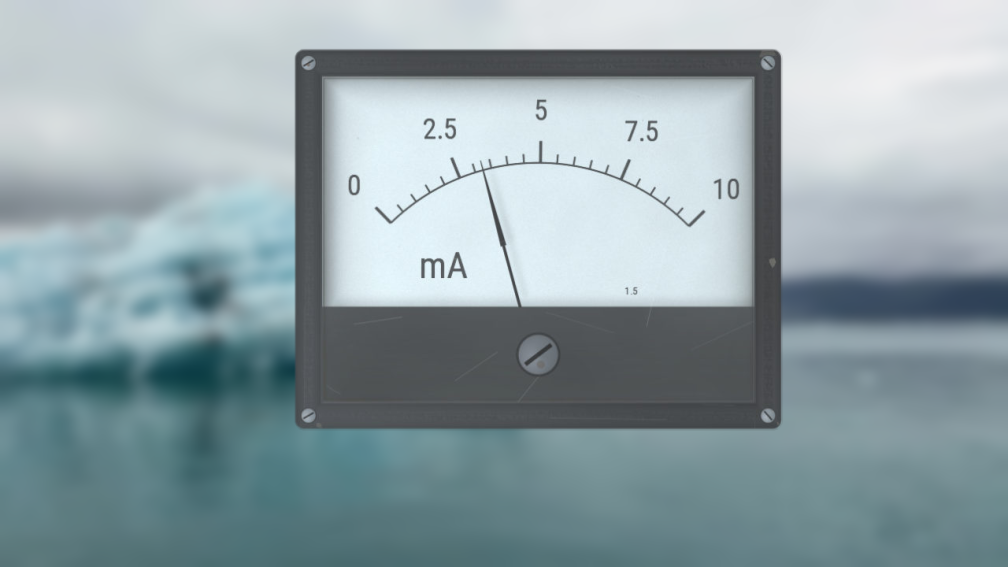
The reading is {"value": 3.25, "unit": "mA"}
